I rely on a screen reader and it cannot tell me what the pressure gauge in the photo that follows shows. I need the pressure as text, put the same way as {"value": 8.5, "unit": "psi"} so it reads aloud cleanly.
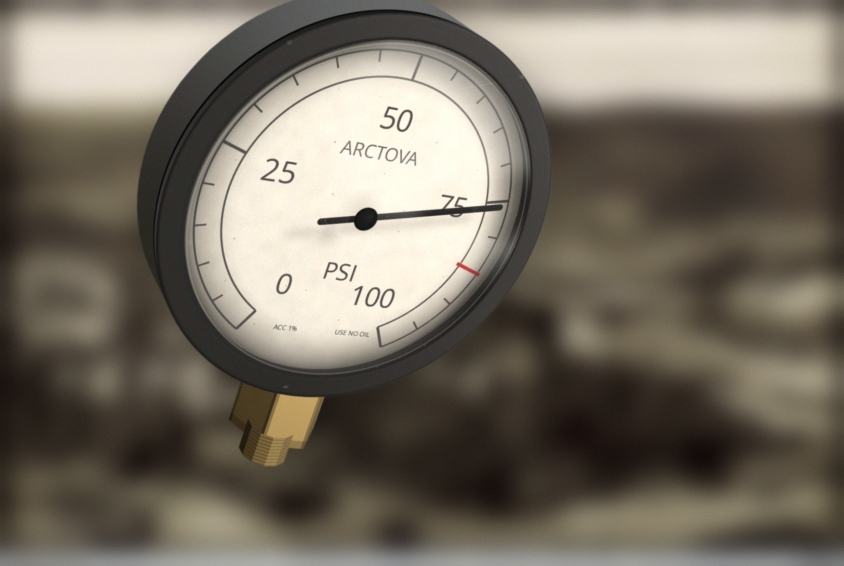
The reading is {"value": 75, "unit": "psi"}
